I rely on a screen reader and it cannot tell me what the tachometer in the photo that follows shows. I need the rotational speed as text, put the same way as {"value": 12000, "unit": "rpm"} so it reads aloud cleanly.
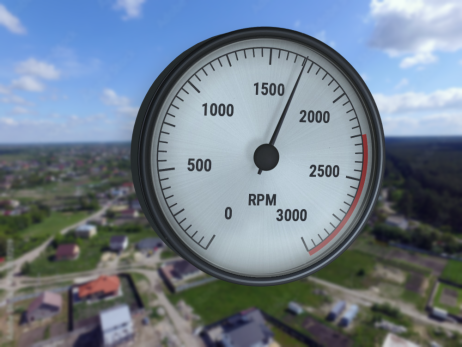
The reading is {"value": 1700, "unit": "rpm"}
